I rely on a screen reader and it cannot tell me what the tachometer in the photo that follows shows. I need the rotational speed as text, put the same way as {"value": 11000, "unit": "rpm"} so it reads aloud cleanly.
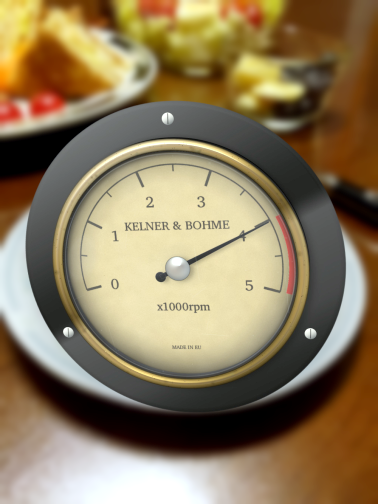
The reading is {"value": 4000, "unit": "rpm"}
